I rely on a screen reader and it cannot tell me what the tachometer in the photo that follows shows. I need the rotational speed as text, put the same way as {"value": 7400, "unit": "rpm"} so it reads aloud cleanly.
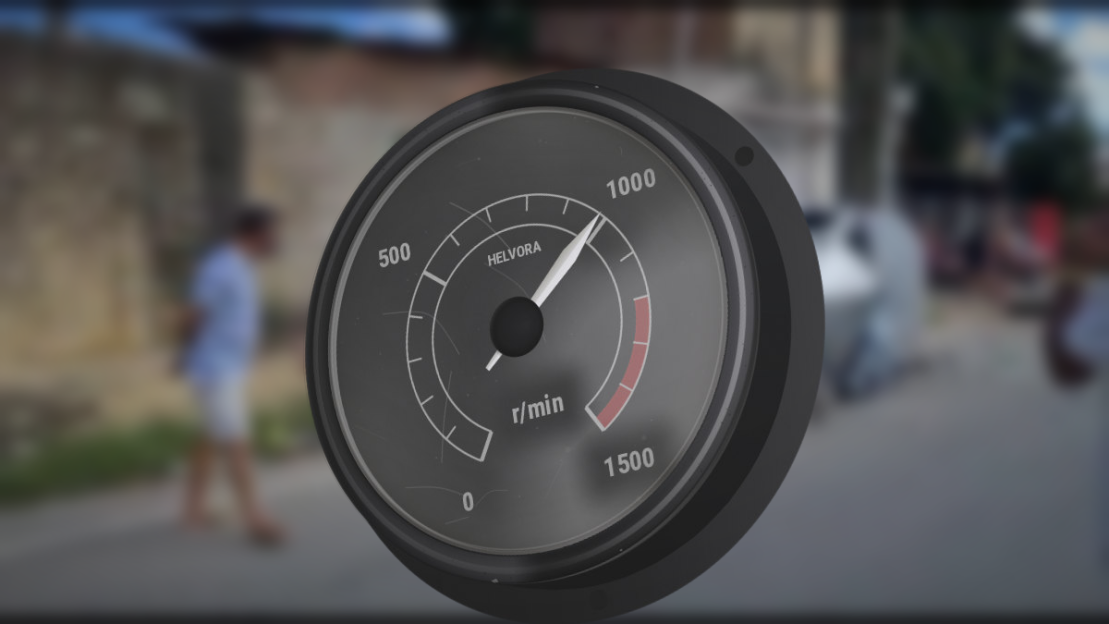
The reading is {"value": 1000, "unit": "rpm"}
